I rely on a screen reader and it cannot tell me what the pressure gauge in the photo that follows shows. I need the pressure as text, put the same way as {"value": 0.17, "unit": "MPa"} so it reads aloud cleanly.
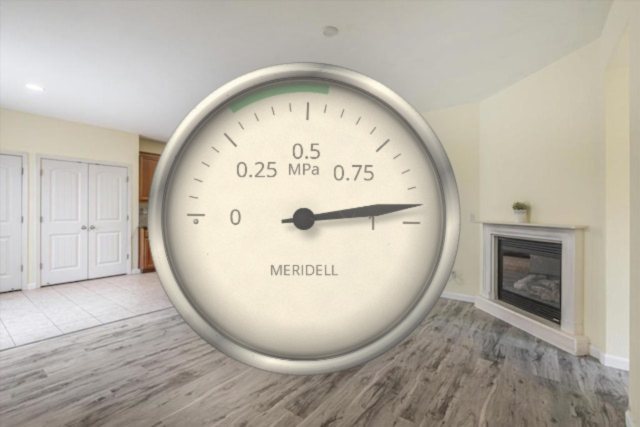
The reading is {"value": 0.95, "unit": "MPa"}
